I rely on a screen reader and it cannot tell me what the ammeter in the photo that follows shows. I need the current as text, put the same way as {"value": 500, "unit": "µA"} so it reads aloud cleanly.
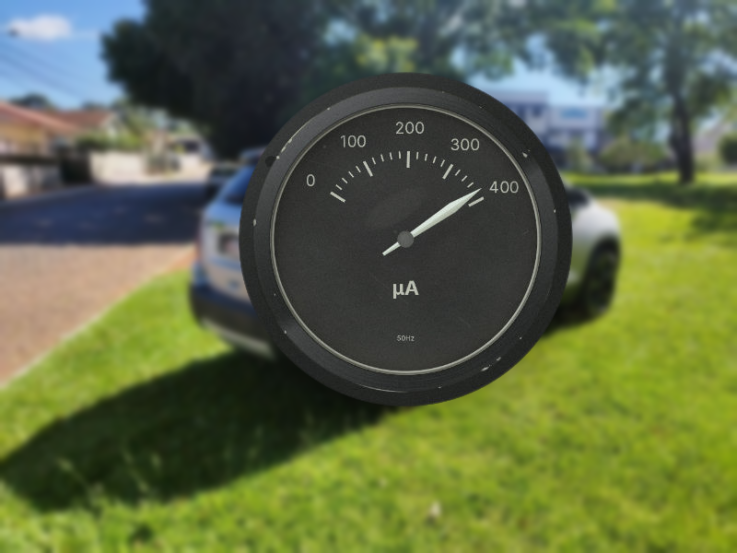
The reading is {"value": 380, "unit": "µA"}
